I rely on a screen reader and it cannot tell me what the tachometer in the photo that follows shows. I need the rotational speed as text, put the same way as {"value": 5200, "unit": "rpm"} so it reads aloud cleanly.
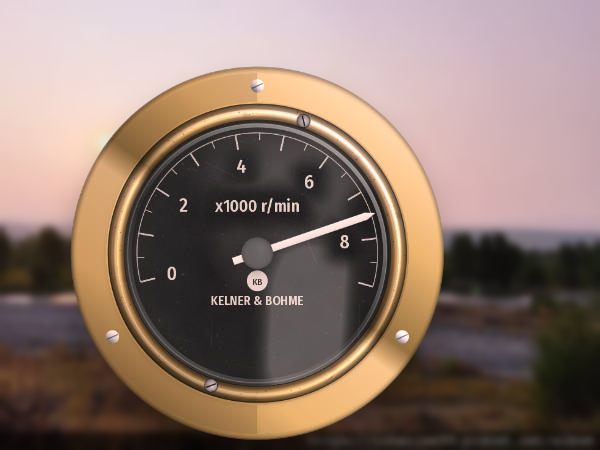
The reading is {"value": 7500, "unit": "rpm"}
